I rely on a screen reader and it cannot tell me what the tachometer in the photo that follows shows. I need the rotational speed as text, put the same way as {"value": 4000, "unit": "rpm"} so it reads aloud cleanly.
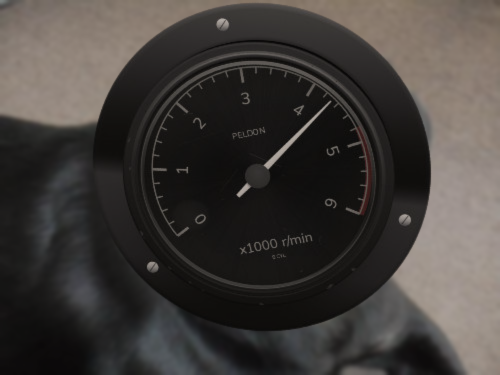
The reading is {"value": 4300, "unit": "rpm"}
